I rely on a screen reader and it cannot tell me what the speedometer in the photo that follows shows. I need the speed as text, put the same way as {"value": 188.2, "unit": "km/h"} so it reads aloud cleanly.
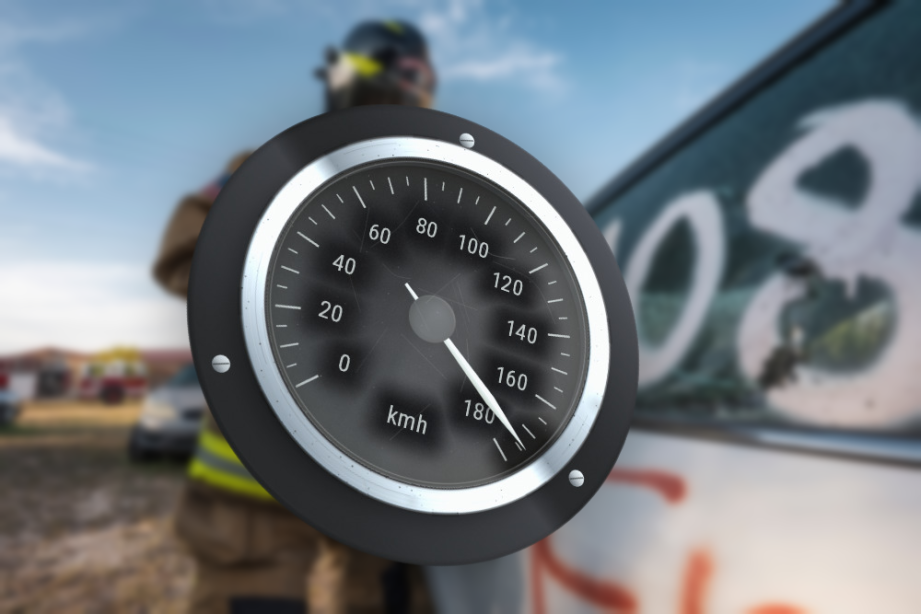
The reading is {"value": 175, "unit": "km/h"}
